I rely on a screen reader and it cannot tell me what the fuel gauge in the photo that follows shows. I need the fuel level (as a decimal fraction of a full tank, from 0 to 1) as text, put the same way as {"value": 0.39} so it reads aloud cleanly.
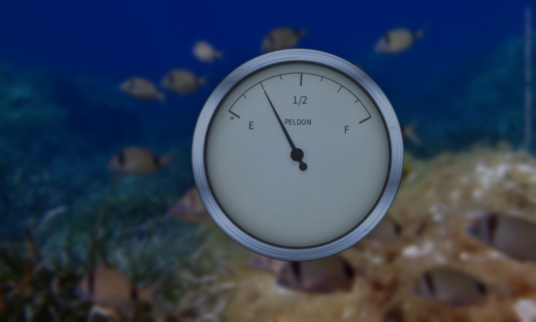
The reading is {"value": 0.25}
